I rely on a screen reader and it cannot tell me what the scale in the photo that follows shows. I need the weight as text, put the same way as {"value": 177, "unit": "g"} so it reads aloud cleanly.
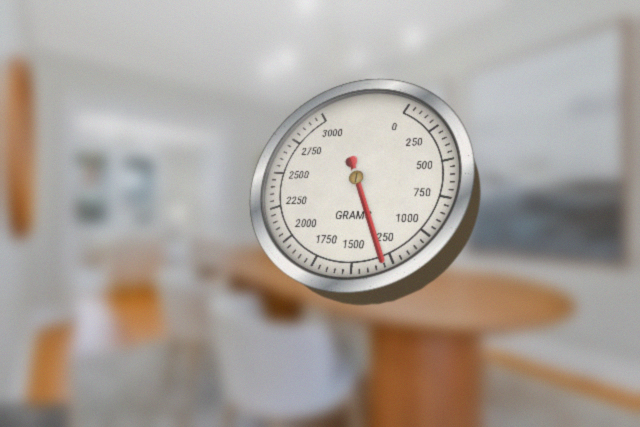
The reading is {"value": 1300, "unit": "g"}
